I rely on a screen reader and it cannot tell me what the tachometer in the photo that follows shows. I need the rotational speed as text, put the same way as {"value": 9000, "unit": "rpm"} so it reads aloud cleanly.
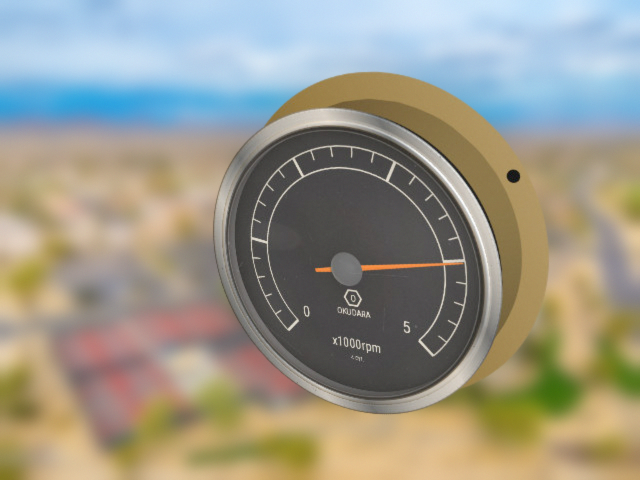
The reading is {"value": 4000, "unit": "rpm"}
